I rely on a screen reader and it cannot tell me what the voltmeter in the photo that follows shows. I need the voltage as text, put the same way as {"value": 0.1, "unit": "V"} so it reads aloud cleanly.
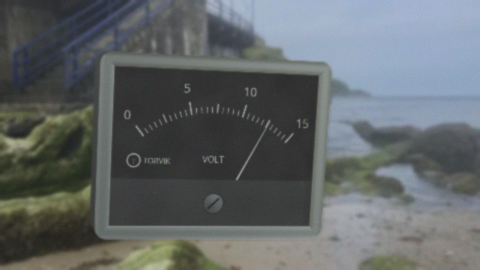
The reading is {"value": 12.5, "unit": "V"}
